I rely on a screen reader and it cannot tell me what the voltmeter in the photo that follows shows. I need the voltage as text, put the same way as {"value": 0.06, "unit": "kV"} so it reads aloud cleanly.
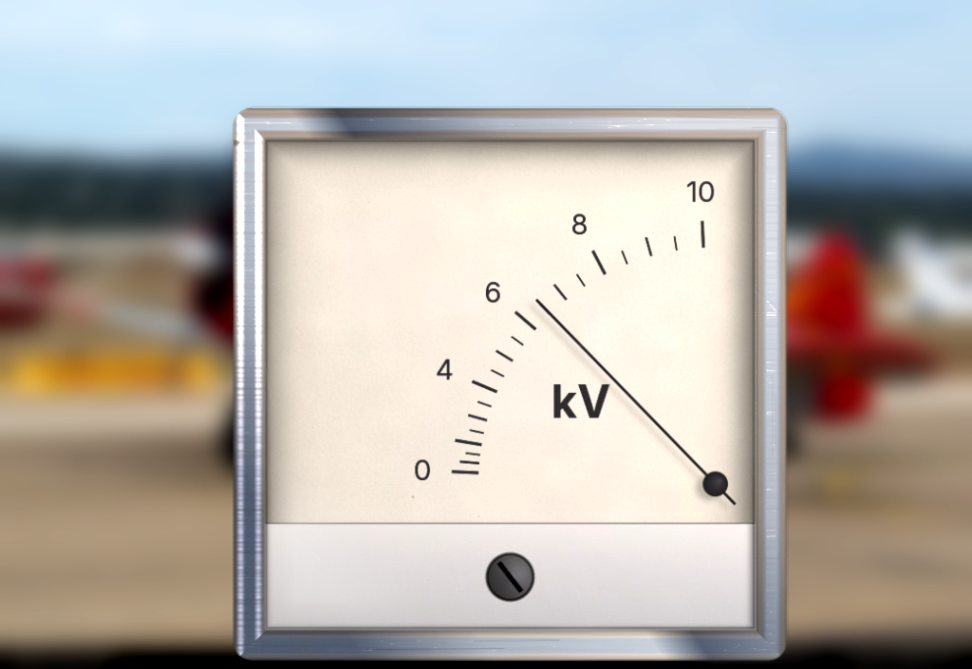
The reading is {"value": 6.5, "unit": "kV"}
